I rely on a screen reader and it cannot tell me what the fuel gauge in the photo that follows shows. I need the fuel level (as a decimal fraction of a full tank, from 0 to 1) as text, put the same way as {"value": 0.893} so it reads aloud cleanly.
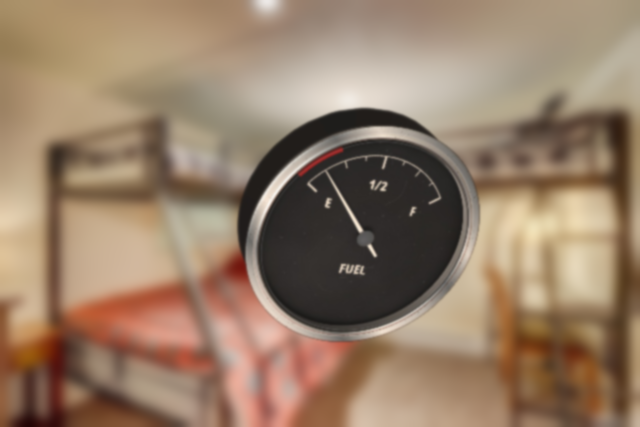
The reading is {"value": 0.125}
